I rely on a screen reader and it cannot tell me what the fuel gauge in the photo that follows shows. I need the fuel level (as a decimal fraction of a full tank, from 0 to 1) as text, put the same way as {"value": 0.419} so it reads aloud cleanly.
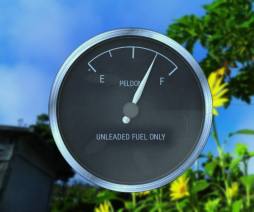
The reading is {"value": 0.75}
